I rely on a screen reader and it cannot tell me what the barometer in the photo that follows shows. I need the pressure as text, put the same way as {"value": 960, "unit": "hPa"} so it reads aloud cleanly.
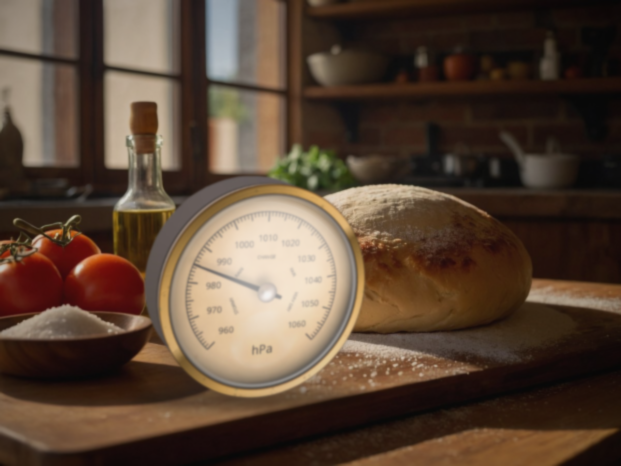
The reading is {"value": 985, "unit": "hPa"}
